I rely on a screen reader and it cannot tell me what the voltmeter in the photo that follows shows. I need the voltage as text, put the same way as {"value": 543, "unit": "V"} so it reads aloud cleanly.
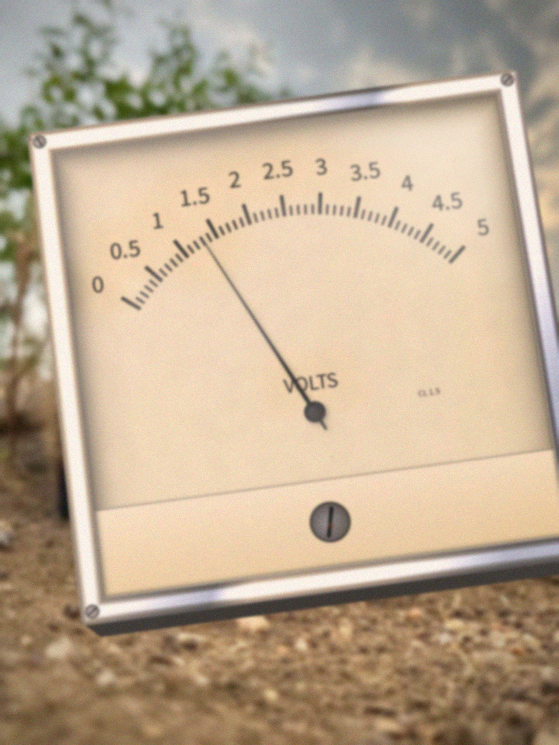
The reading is {"value": 1.3, "unit": "V"}
